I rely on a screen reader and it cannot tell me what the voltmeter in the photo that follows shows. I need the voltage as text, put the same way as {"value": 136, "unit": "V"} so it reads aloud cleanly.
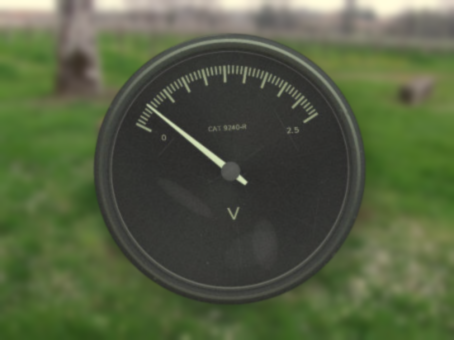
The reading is {"value": 0.25, "unit": "V"}
